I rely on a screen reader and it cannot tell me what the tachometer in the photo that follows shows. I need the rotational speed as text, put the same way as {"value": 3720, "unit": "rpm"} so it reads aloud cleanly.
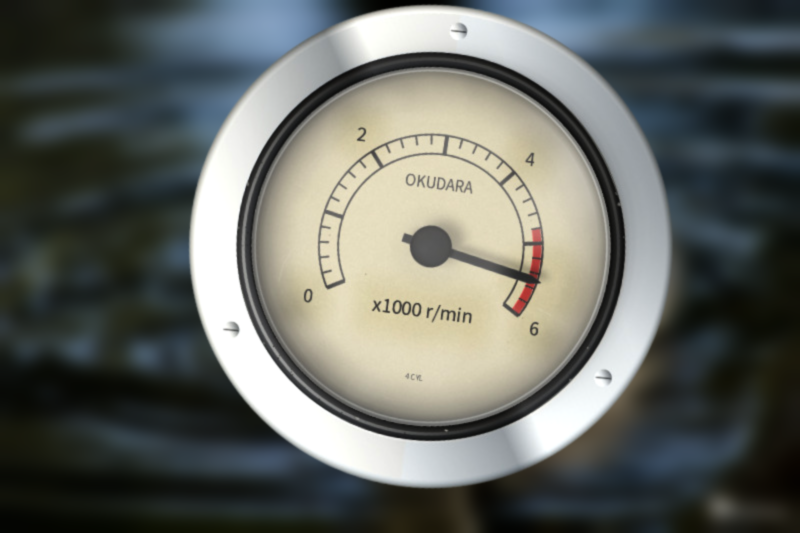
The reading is {"value": 5500, "unit": "rpm"}
